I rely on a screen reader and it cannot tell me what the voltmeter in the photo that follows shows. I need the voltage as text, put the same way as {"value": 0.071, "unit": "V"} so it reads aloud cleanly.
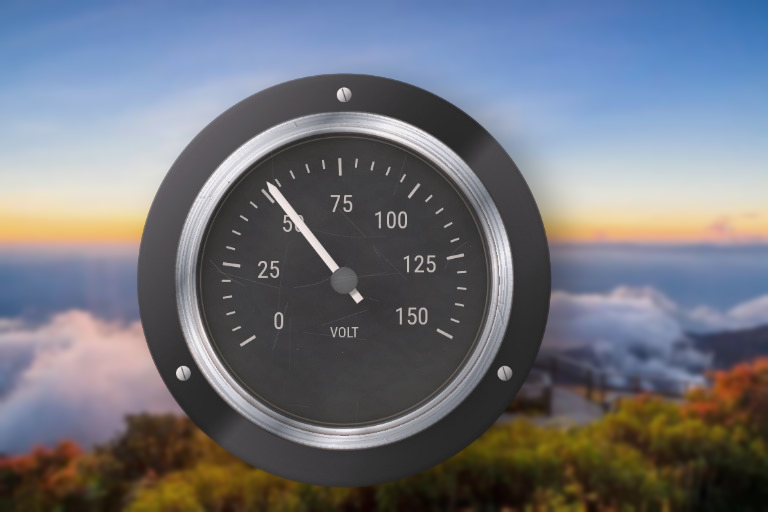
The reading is {"value": 52.5, "unit": "V"}
